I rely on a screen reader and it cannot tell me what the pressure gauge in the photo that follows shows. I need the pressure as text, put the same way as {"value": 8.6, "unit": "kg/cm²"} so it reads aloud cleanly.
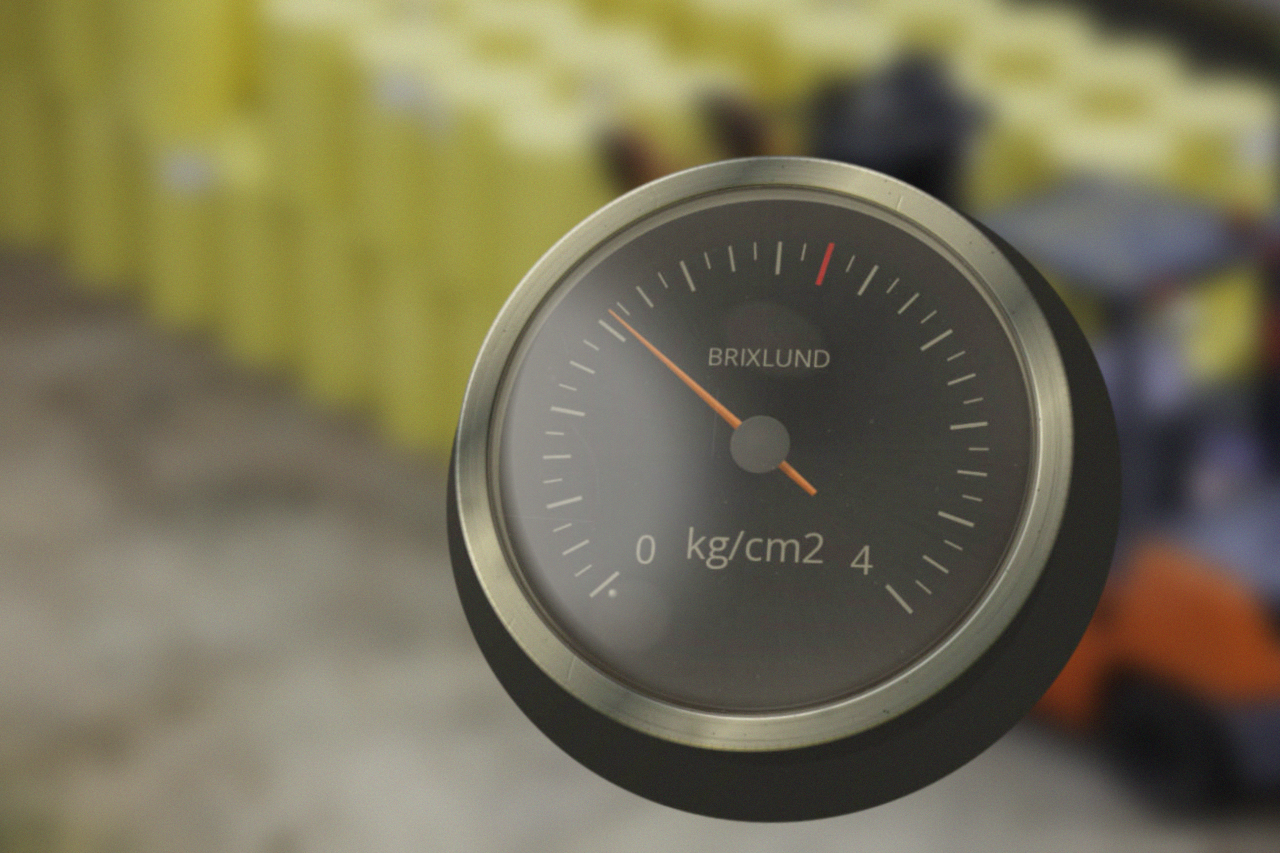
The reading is {"value": 1.25, "unit": "kg/cm²"}
